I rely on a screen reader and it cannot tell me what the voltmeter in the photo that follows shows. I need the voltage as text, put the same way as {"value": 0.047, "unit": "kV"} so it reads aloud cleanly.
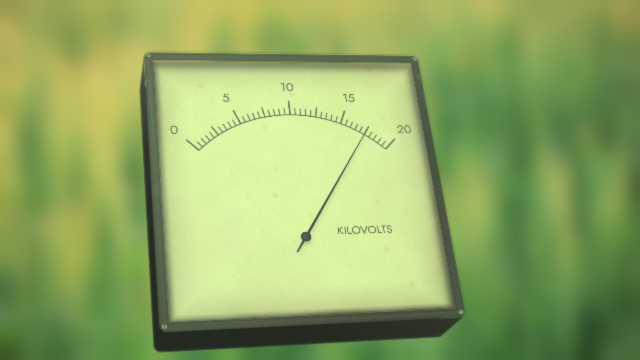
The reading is {"value": 17.5, "unit": "kV"}
